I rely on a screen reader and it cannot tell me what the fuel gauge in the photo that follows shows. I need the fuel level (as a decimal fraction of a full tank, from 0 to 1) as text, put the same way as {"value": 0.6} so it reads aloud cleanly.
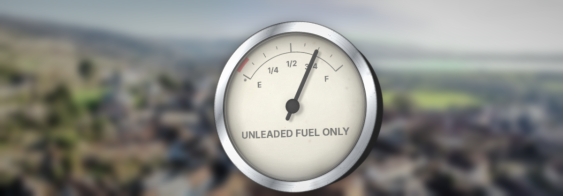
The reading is {"value": 0.75}
